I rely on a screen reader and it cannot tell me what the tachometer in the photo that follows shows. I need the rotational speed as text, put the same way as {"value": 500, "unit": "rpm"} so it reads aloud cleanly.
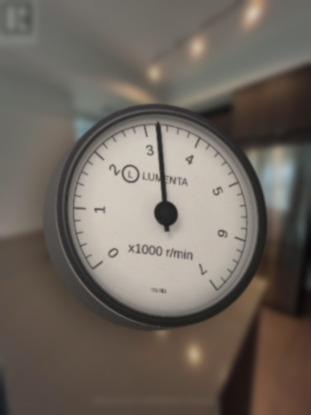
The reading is {"value": 3200, "unit": "rpm"}
